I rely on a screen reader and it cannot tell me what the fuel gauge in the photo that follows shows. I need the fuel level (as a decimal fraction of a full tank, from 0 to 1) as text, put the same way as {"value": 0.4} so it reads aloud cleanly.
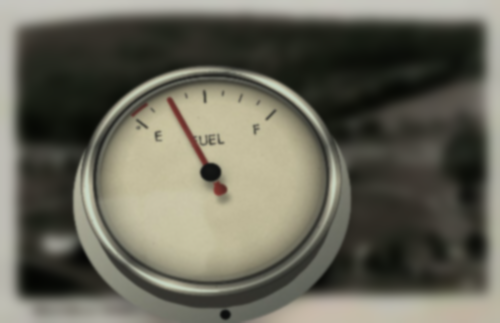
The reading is {"value": 0.25}
